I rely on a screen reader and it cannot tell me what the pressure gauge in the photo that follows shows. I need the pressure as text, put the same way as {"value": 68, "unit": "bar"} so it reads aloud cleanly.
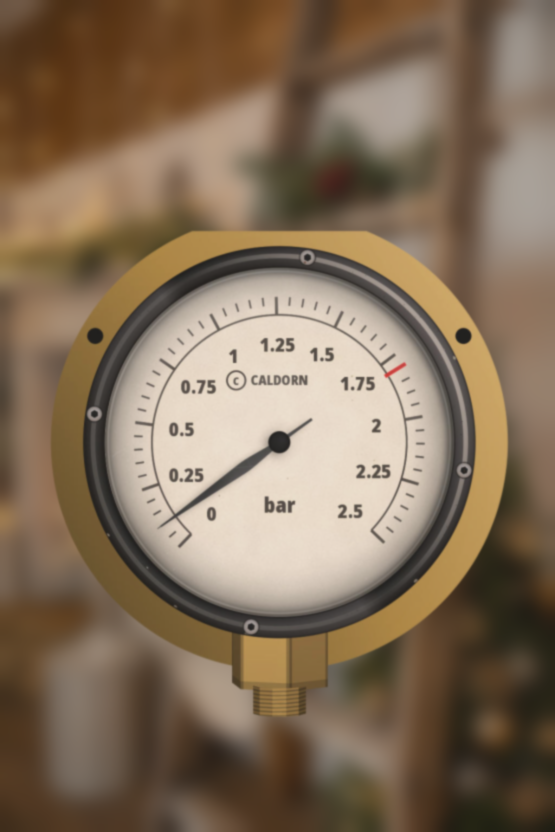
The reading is {"value": 0.1, "unit": "bar"}
